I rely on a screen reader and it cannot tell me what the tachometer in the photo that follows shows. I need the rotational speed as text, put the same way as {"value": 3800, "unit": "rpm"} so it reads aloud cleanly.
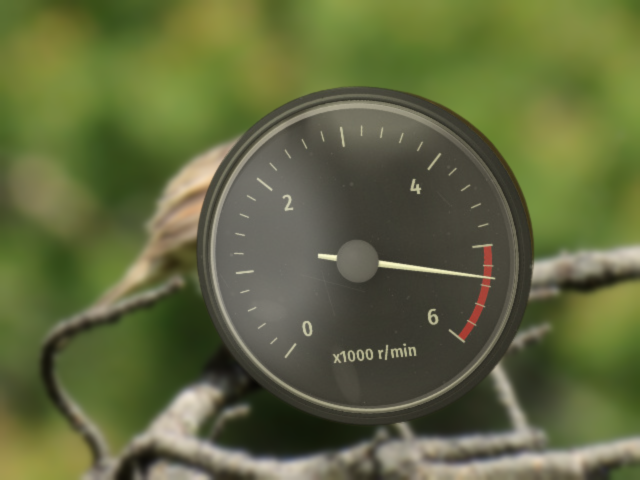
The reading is {"value": 5300, "unit": "rpm"}
